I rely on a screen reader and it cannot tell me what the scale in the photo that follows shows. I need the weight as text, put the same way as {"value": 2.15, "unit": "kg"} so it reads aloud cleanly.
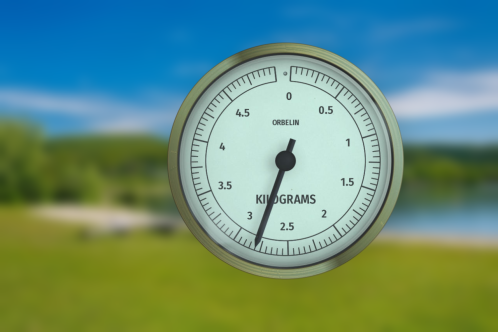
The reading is {"value": 2.8, "unit": "kg"}
